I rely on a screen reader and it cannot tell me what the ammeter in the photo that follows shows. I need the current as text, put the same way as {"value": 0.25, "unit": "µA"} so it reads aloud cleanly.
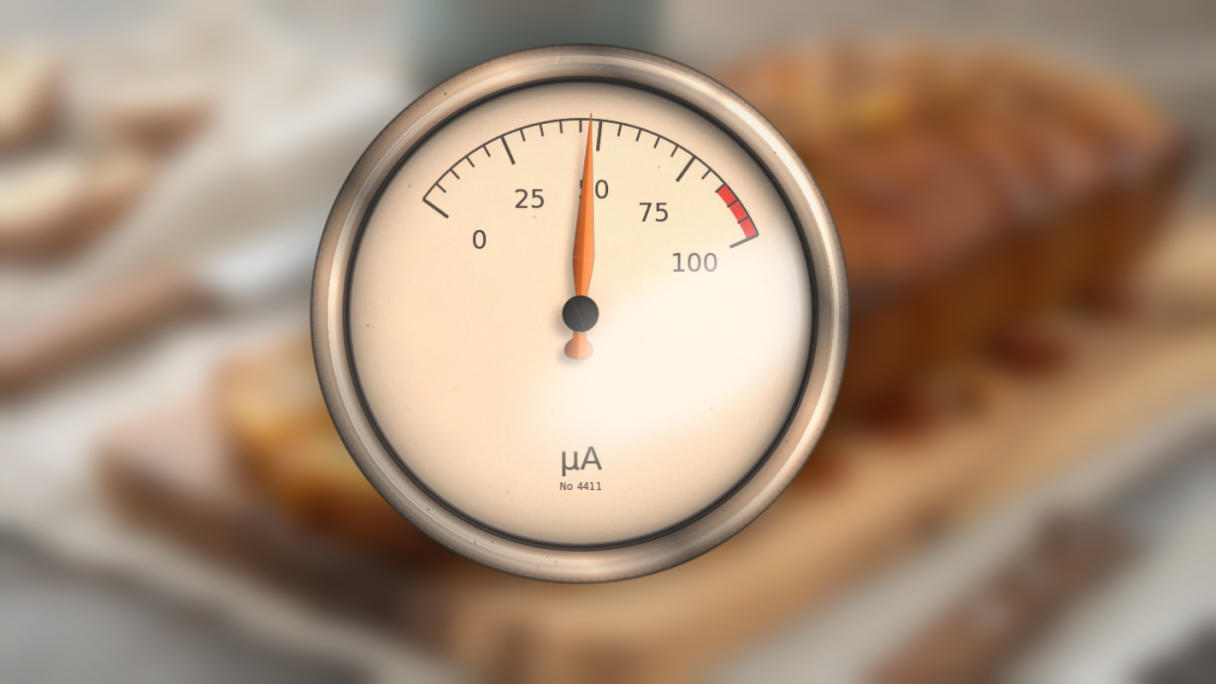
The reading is {"value": 47.5, "unit": "µA"}
